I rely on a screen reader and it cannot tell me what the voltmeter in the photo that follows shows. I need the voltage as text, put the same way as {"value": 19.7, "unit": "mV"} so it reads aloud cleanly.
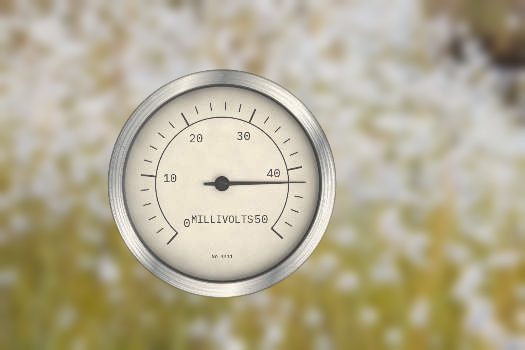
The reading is {"value": 42, "unit": "mV"}
